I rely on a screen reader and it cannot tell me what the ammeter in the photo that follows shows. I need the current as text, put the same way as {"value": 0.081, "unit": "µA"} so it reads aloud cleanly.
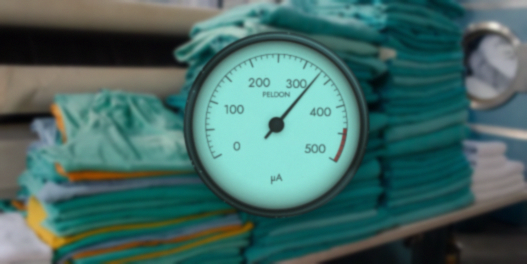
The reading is {"value": 330, "unit": "µA"}
